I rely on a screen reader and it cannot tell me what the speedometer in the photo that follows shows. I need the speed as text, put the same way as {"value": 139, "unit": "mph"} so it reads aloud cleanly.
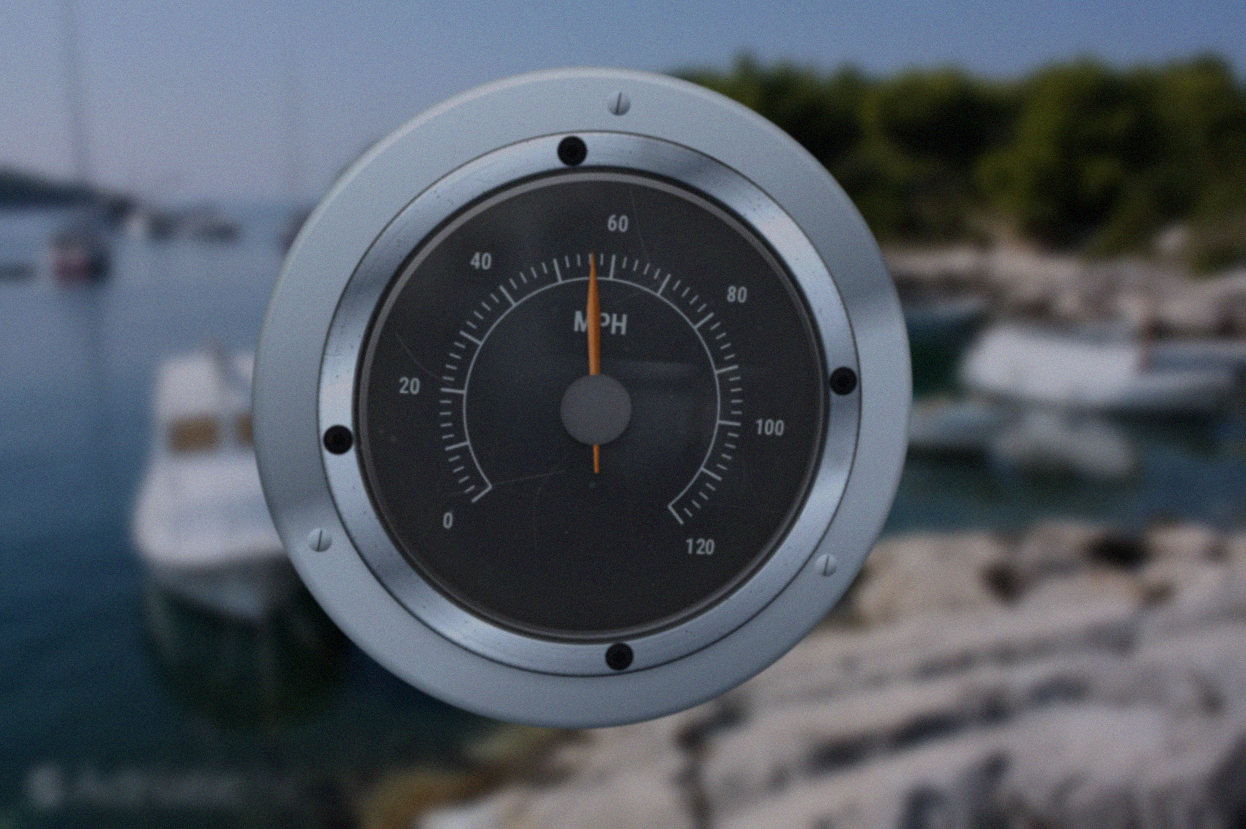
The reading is {"value": 56, "unit": "mph"}
